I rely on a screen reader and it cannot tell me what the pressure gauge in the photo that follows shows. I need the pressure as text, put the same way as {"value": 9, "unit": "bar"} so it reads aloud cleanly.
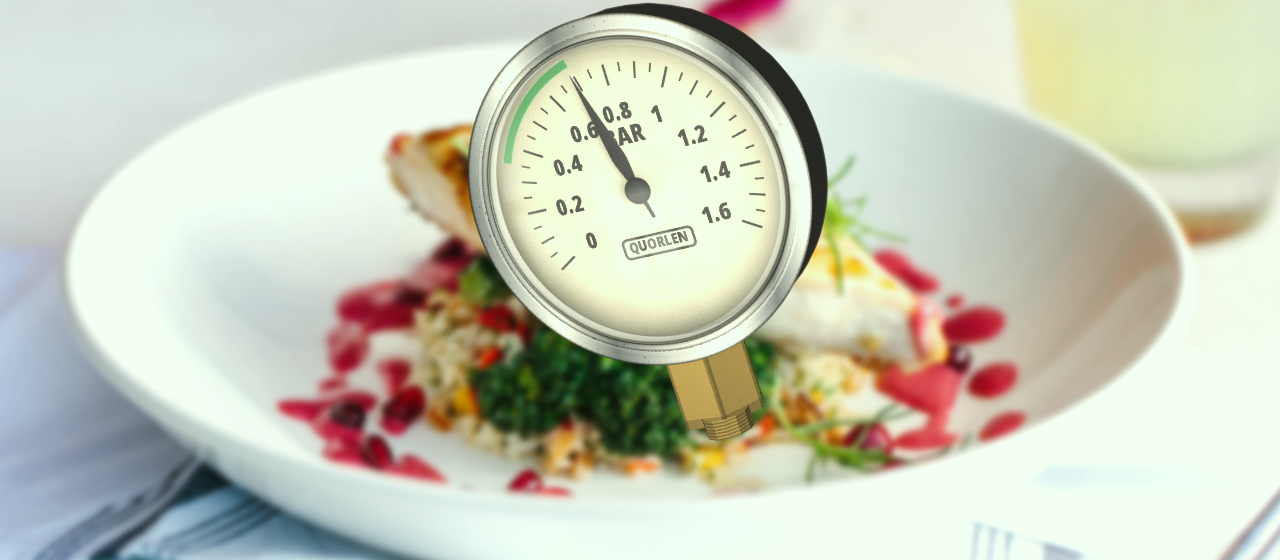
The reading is {"value": 0.7, "unit": "bar"}
